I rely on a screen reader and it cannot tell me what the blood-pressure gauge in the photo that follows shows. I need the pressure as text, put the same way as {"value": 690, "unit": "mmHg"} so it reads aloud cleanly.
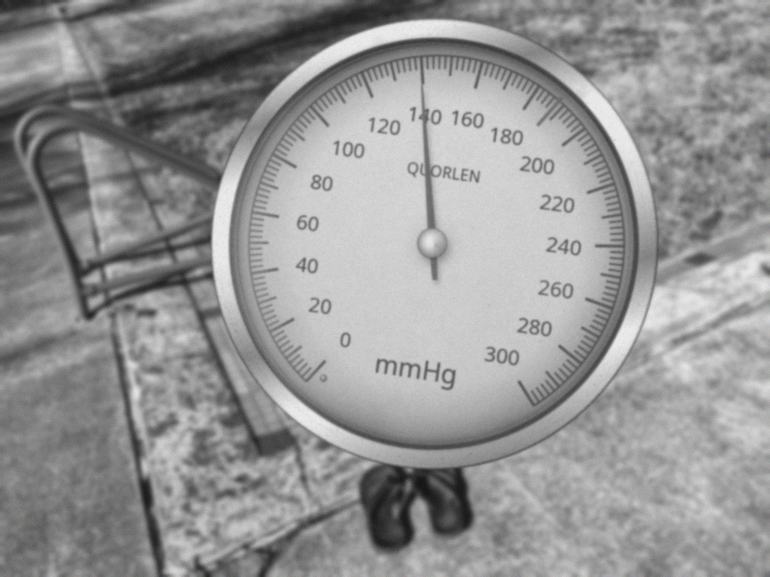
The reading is {"value": 140, "unit": "mmHg"}
